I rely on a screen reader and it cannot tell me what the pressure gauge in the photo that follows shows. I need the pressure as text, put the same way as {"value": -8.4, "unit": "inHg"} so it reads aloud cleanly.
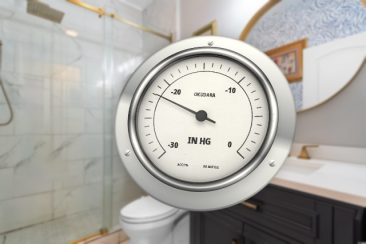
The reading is {"value": -22, "unit": "inHg"}
